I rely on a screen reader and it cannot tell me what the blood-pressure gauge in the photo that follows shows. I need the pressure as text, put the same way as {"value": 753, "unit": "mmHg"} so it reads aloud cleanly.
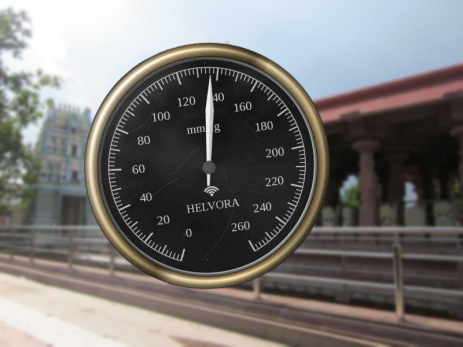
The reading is {"value": 136, "unit": "mmHg"}
